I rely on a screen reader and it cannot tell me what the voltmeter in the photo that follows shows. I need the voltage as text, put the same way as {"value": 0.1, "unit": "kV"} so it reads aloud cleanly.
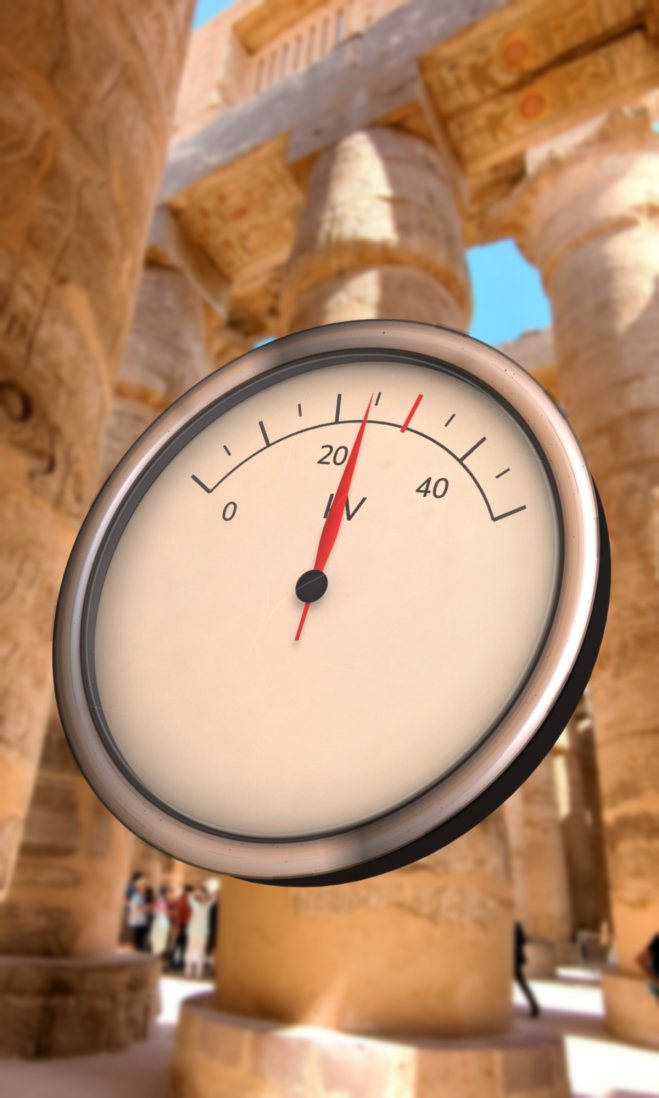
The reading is {"value": 25, "unit": "kV"}
